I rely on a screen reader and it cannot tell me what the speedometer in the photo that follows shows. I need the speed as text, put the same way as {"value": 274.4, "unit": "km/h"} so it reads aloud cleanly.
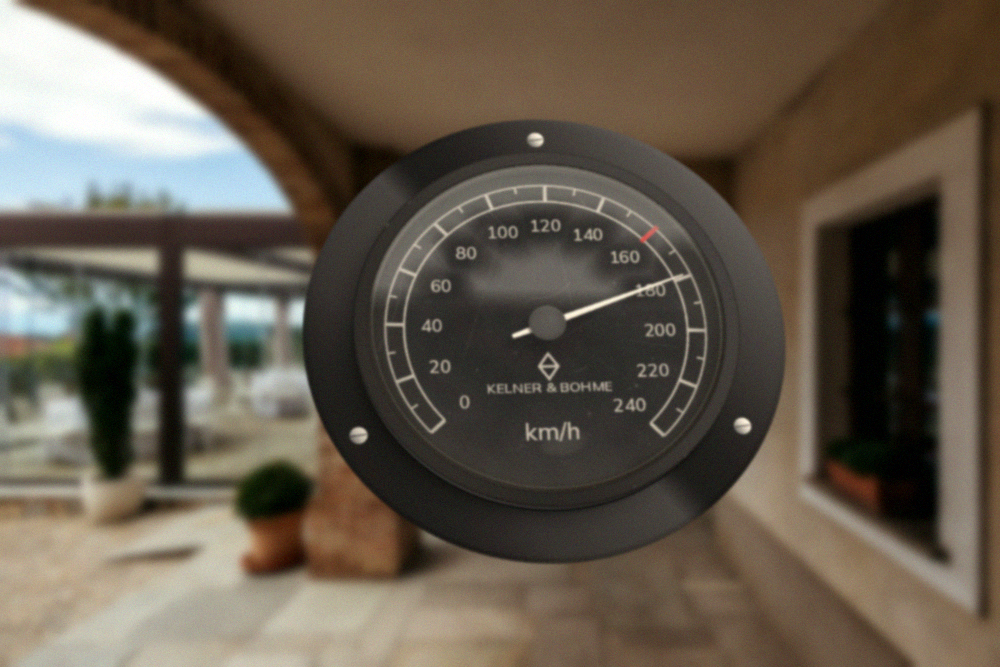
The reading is {"value": 180, "unit": "km/h"}
